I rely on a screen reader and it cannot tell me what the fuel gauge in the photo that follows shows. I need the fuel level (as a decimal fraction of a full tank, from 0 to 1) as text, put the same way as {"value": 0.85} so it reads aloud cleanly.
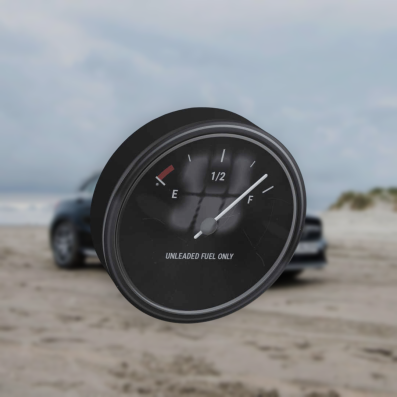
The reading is {"value": 0.875}
